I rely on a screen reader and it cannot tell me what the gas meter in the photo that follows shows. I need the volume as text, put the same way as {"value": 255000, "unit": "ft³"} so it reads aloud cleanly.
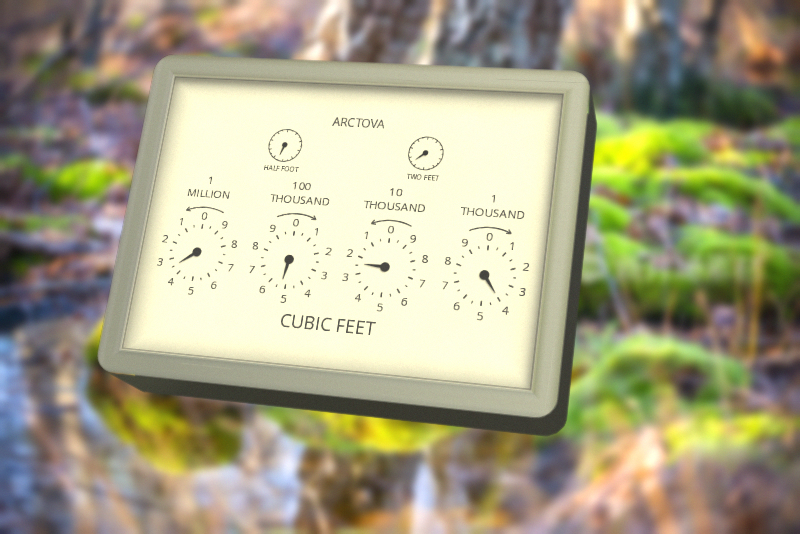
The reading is {"value": 352400, "unit": "ft³"}
